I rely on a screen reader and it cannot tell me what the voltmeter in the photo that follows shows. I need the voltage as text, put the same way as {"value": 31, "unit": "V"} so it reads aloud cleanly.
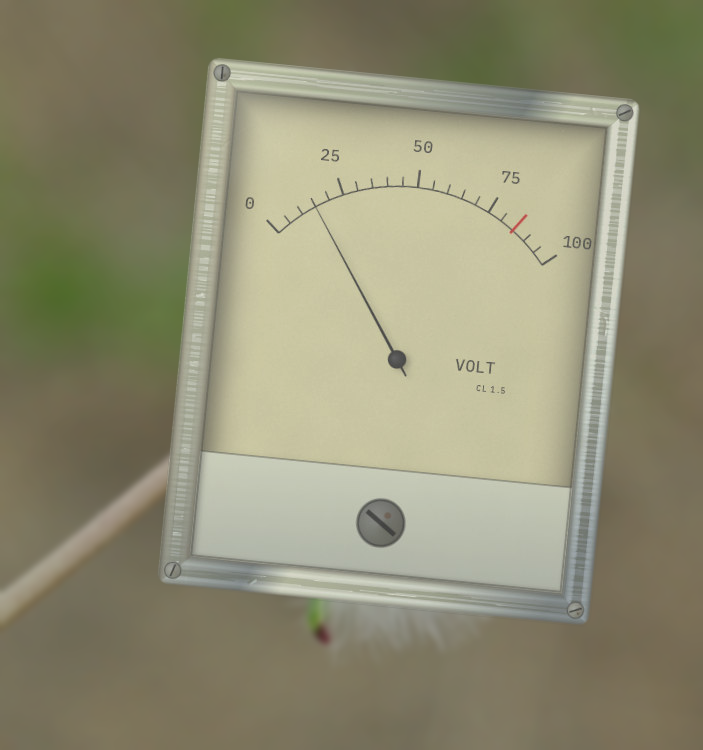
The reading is {"value": 15, "unit": "V"}
